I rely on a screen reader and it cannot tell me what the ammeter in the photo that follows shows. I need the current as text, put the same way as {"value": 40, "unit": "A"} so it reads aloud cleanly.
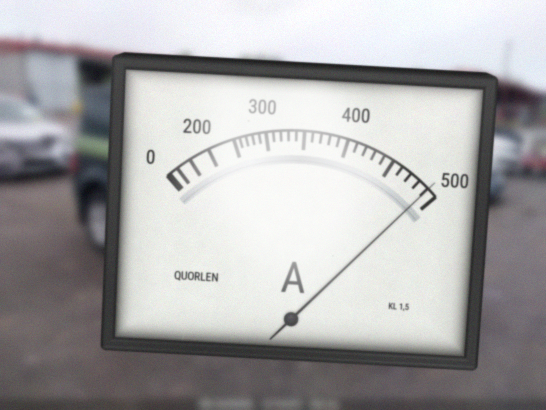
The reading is {"value": 490, "unit": "A"}
